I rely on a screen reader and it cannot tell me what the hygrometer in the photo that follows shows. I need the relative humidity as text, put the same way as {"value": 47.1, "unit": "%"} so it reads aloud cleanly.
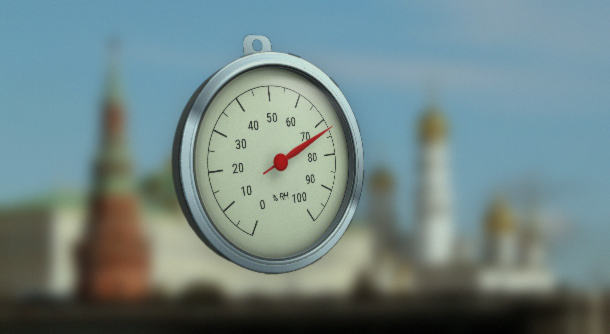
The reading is {"value": 72.5, "unit": "%"}
